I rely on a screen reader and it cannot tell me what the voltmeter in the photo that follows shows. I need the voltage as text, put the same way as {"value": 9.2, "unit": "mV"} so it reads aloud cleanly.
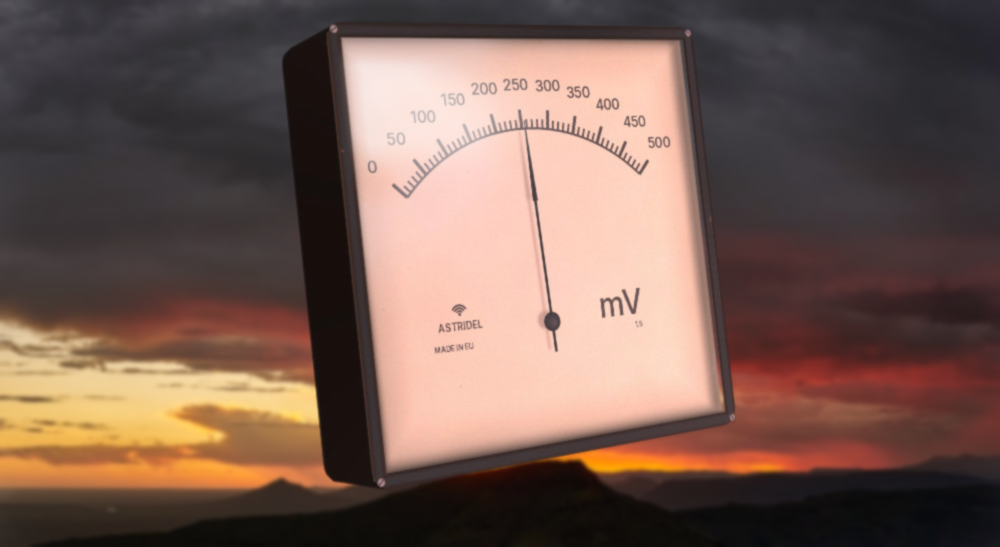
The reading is {"value": 250, "unit": "mV"}
